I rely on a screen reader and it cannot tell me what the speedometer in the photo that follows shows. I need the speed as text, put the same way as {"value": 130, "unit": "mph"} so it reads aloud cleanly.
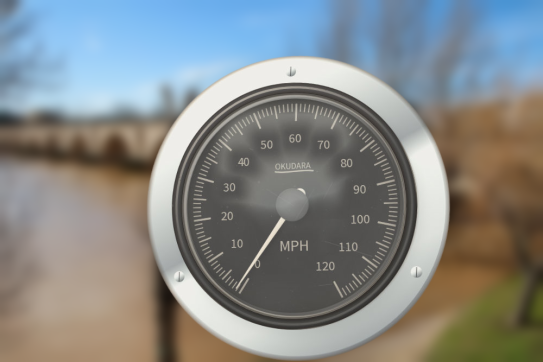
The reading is {"value": 1, "unit": "mph"}
